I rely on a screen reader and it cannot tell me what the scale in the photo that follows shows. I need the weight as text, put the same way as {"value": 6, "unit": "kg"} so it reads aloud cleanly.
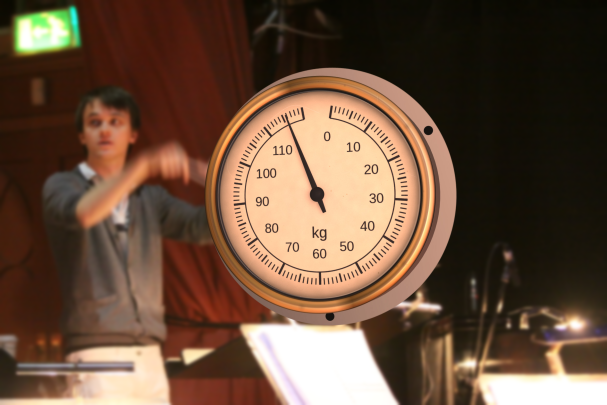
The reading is {"value": 116, "unit": "kg"}
